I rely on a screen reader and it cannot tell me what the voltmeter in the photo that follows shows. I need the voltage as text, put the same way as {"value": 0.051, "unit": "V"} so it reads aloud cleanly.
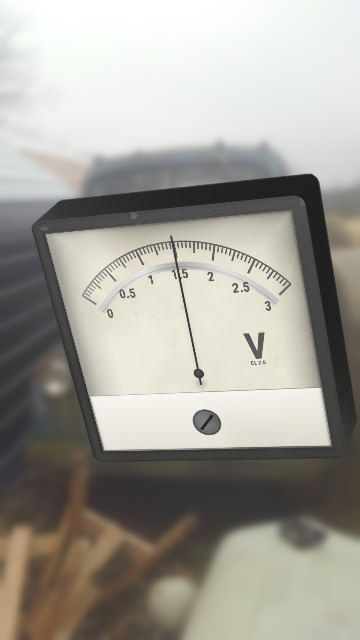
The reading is {"value": 1.5, "unit": "V"}
